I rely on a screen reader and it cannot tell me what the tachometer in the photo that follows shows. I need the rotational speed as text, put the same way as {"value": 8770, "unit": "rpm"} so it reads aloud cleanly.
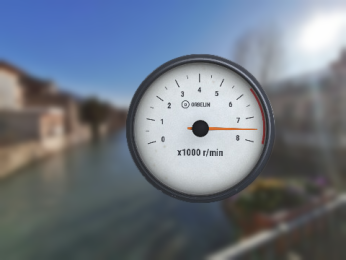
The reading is {"value": 7500, "unit": "rpm"}
